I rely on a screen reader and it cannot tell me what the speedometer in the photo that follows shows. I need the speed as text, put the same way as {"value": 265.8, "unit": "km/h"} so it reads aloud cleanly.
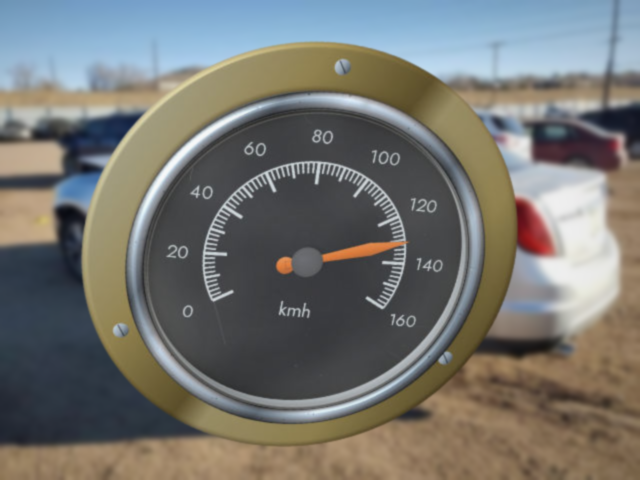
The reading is {"value": 130, "unit": "km/h"}
